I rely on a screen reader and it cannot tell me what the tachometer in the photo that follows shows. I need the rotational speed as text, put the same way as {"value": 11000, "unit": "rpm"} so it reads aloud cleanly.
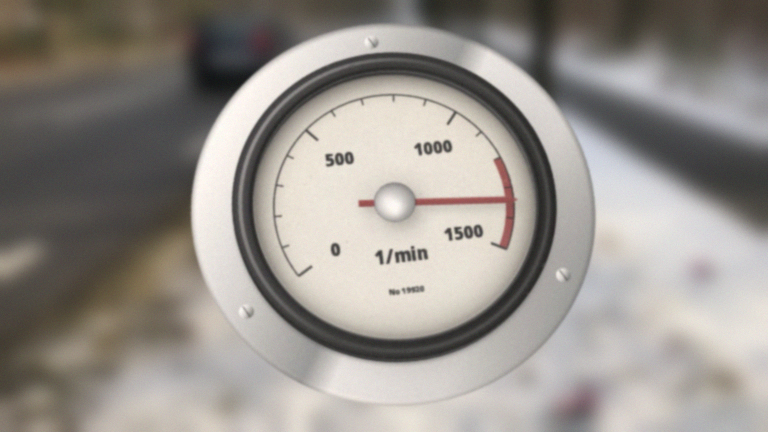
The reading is {"value": 1350, "unit": "rpm"}
